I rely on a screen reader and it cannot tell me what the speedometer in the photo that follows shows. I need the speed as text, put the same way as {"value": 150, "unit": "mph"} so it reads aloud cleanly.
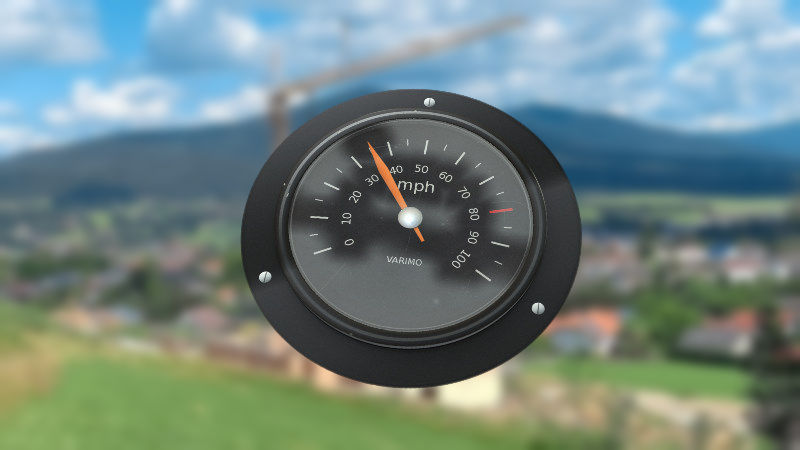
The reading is {"value": 35, "unit": "mph"}
